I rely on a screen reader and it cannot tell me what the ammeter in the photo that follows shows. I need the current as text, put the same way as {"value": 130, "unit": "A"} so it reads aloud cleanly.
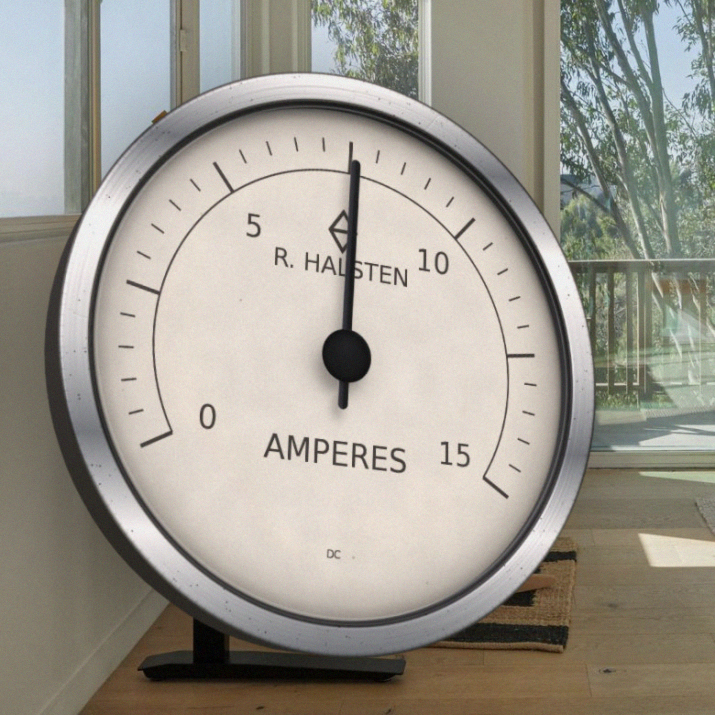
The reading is {"value": 7.5, "unit": "A"}
